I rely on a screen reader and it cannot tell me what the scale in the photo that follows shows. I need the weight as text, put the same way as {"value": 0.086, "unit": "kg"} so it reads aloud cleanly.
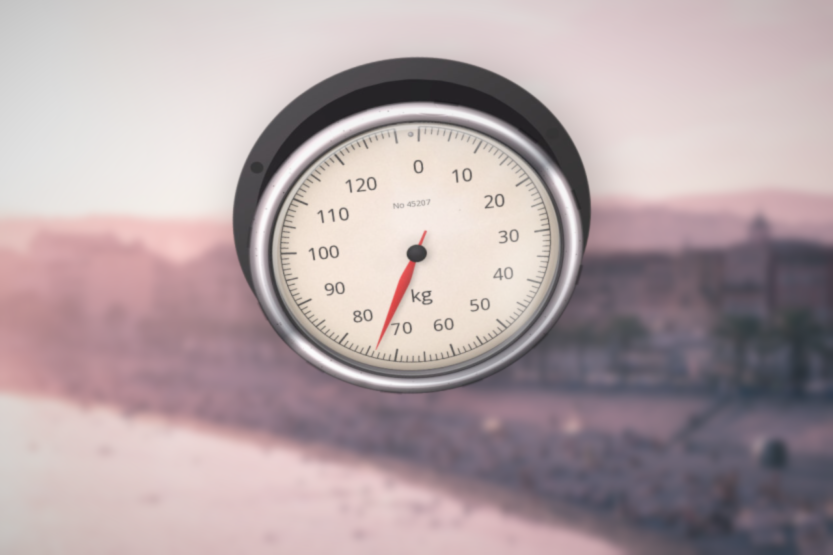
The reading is {"value": 74, "unit": "kg"}
